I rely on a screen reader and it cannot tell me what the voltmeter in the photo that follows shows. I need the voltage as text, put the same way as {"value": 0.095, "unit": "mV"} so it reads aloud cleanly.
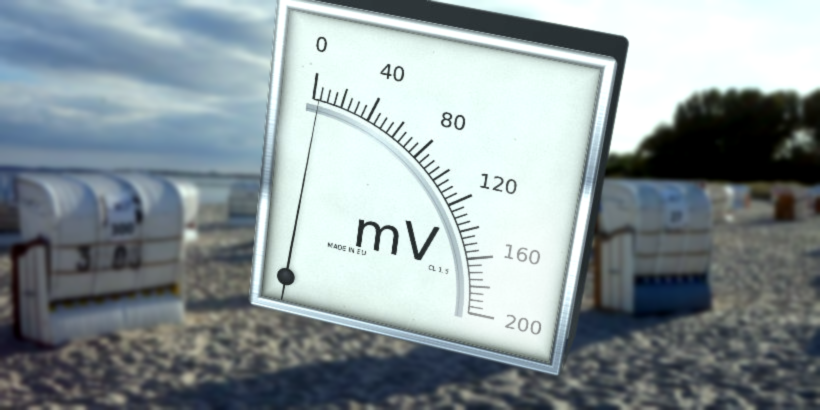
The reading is {"value": 5, "unit": "mV"}
